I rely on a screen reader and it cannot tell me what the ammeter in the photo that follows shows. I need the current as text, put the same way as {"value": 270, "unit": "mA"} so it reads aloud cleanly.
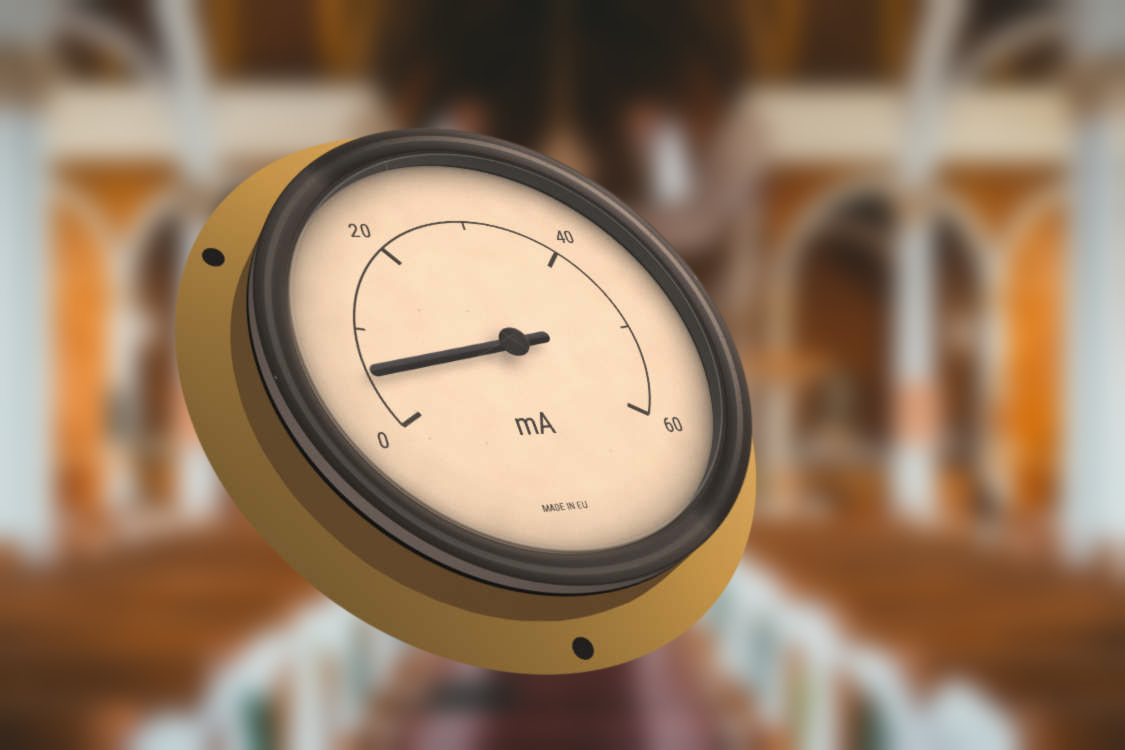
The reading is {"value": 5, "unit": "mA"}
